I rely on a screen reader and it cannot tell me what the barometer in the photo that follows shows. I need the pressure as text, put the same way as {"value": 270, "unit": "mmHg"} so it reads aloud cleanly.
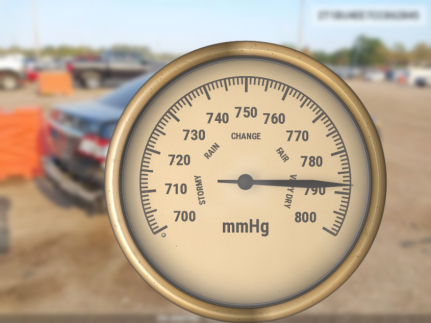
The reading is {"value": 788, "unit": "mmHg"}
